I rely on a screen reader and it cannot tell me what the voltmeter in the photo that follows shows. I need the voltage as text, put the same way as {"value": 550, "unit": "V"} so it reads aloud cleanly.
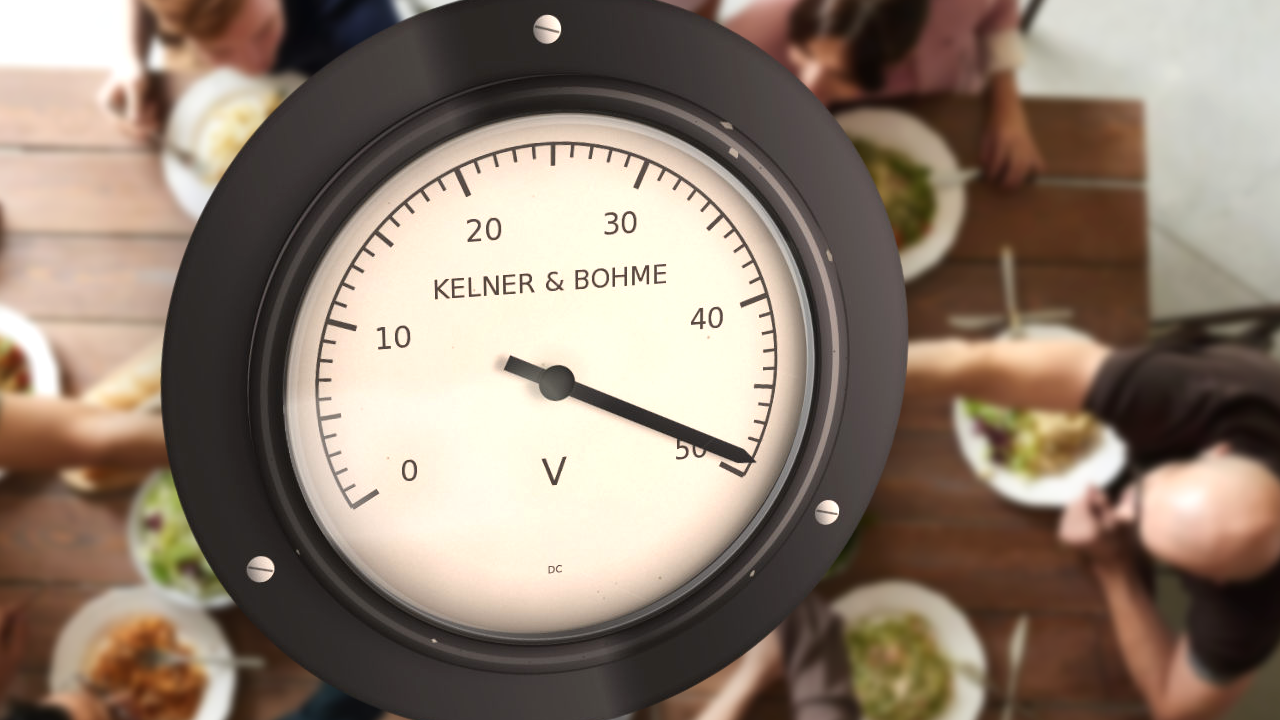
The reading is {"value": 49, "unit": "V"}
